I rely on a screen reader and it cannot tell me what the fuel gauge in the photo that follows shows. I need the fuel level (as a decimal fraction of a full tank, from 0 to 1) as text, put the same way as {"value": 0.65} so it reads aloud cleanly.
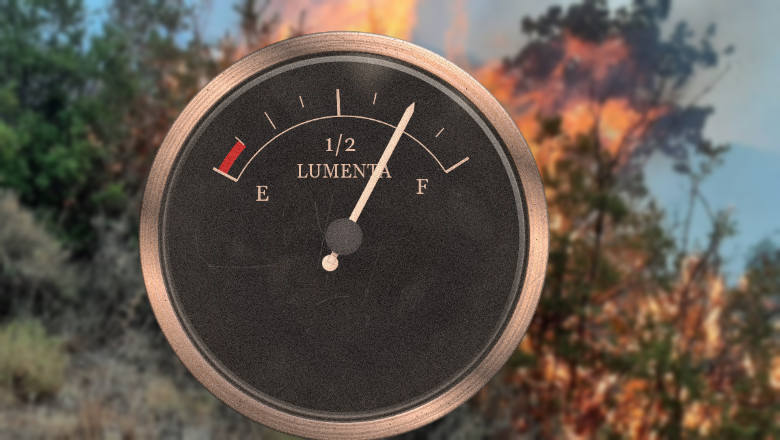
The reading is {"value": 0.75}
